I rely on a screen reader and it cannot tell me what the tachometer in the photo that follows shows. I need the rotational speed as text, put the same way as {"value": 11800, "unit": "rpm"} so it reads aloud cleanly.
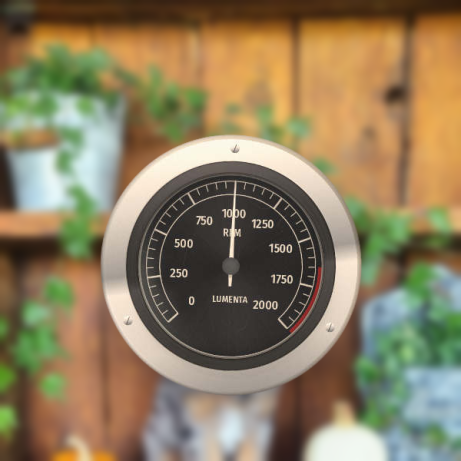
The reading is {"value": 1000, "unit": "rpm"}
